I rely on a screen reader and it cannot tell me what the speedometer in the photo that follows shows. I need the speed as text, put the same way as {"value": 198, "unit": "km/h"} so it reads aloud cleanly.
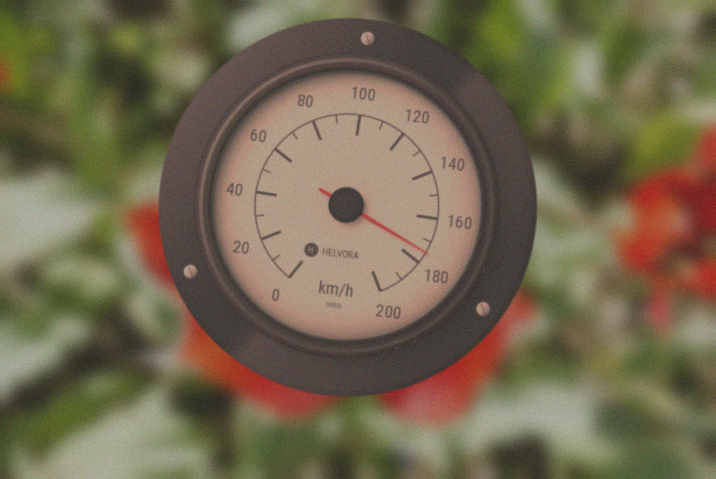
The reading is {"value": 175, "unit": "km/h"}
